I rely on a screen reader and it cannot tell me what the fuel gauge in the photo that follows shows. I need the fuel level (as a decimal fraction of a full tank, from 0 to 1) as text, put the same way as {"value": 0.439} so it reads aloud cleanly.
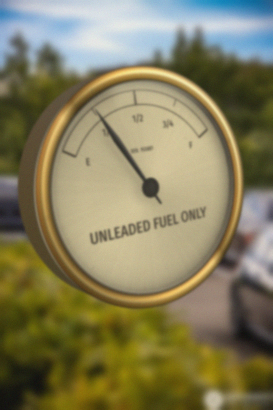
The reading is {"value": 0.25}
